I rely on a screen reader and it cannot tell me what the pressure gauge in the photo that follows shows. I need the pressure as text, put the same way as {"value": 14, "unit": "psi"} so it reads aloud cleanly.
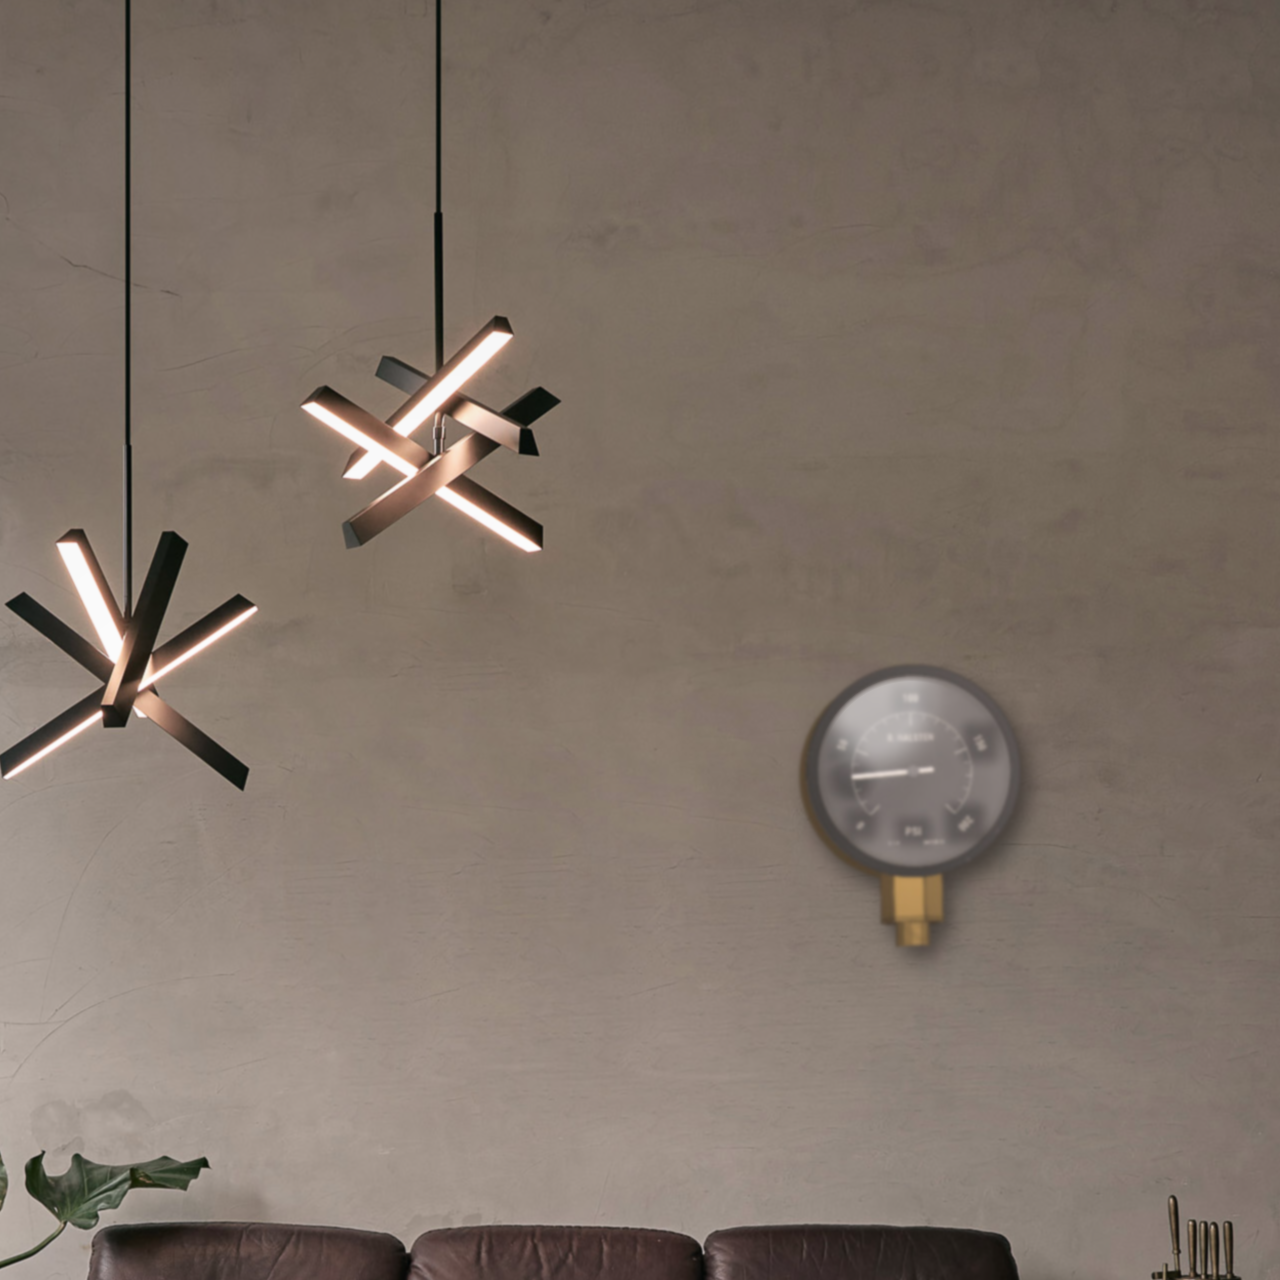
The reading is {"value": 30, "unit": "psi"}
